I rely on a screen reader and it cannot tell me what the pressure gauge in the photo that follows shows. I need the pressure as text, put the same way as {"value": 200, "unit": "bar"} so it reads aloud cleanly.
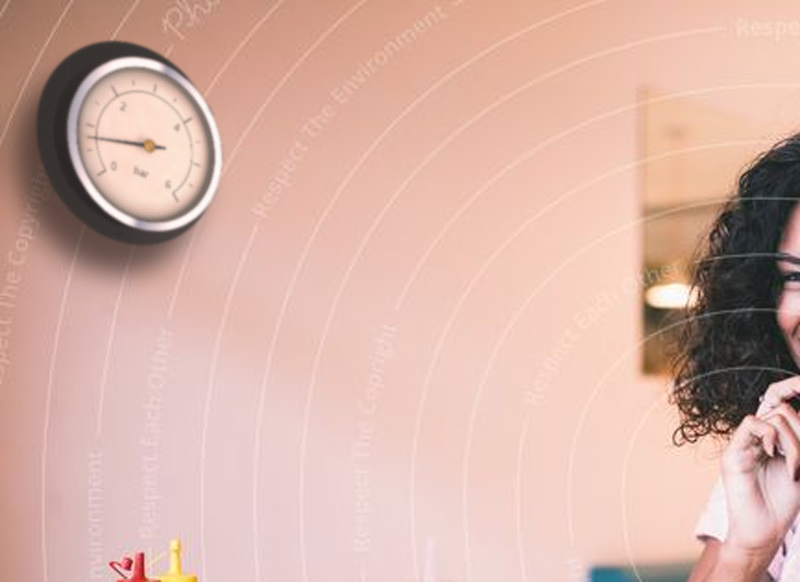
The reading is {"value": 0.75, "unit": "bar"}
